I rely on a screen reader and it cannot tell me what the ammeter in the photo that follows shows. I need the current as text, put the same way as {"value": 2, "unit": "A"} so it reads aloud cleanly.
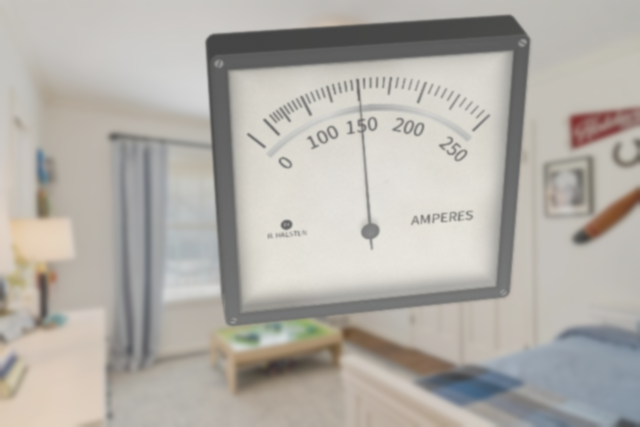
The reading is {"value": 150, "unit": "A"}
